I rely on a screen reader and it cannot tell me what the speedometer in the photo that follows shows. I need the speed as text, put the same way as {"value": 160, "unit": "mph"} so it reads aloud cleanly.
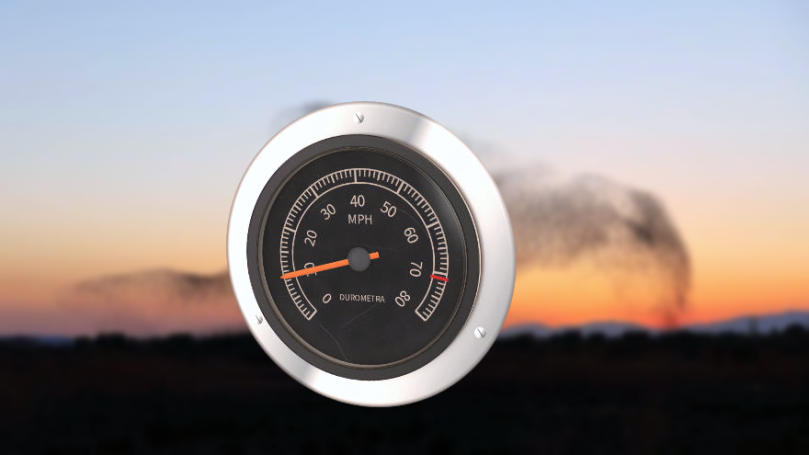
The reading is {"value": 10, "unit": "mph"}
